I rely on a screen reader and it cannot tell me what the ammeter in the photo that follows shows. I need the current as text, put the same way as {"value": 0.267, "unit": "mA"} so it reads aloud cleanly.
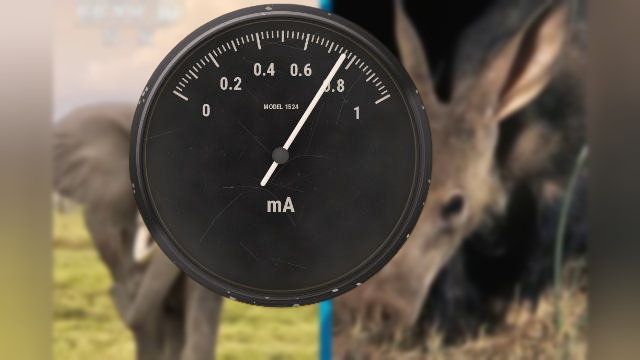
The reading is {"value": 0.76, "unit": "mA"}
